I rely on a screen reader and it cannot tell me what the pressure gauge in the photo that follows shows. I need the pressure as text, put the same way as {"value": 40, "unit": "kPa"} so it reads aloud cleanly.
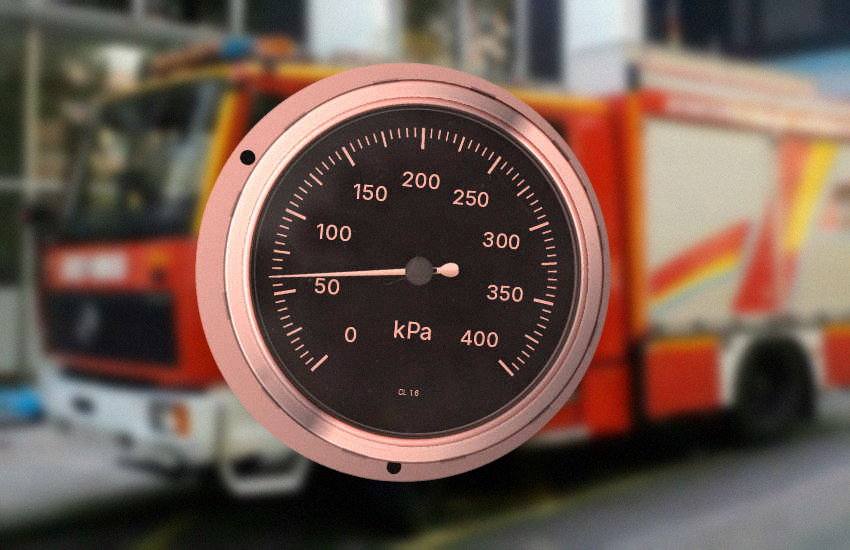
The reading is {"value": 60, "unit": "kPa"}
